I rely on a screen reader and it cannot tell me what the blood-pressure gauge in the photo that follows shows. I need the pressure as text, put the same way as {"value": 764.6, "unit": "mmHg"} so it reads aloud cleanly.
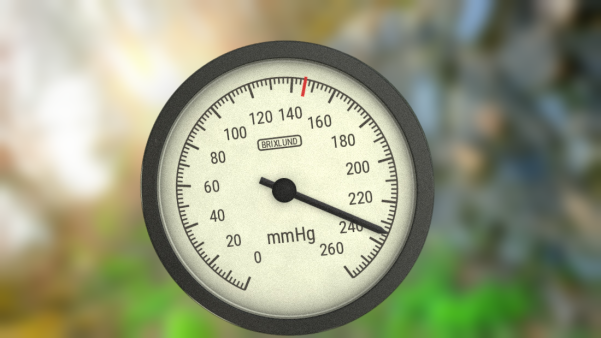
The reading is {"value": 234, "unit": "mmHg"}
